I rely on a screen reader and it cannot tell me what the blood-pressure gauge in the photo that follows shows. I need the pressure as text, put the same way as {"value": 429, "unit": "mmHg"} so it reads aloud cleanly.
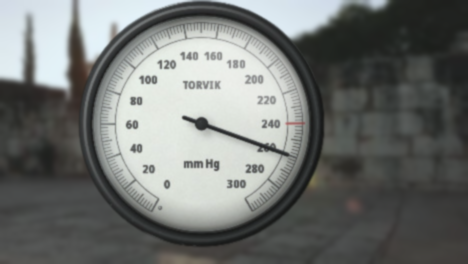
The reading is {"value": 260, "unit": "mmHg"}
